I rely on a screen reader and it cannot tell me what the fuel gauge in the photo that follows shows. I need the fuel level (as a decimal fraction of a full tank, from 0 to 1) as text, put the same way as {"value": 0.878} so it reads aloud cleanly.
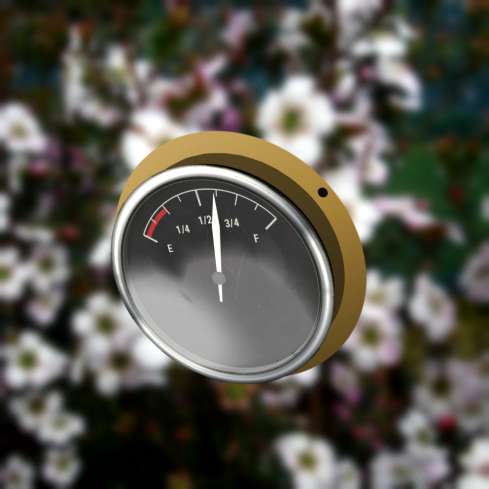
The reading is {"value": 0.625}
